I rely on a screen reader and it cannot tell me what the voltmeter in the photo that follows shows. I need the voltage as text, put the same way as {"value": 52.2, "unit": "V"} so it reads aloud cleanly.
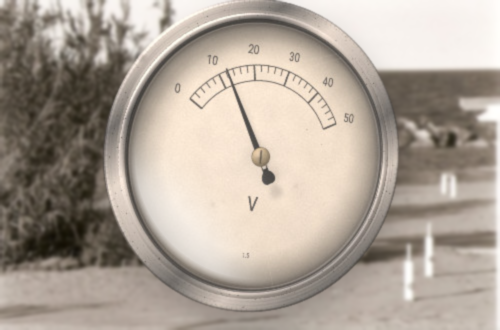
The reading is {"value": 12, "unit": "V"}
